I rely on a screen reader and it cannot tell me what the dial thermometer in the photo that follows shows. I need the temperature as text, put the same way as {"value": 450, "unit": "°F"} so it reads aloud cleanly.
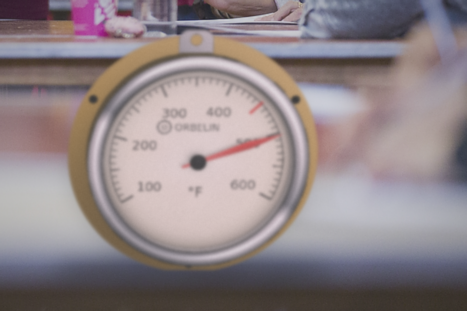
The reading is {"value": 500, "unit": "°F"}
